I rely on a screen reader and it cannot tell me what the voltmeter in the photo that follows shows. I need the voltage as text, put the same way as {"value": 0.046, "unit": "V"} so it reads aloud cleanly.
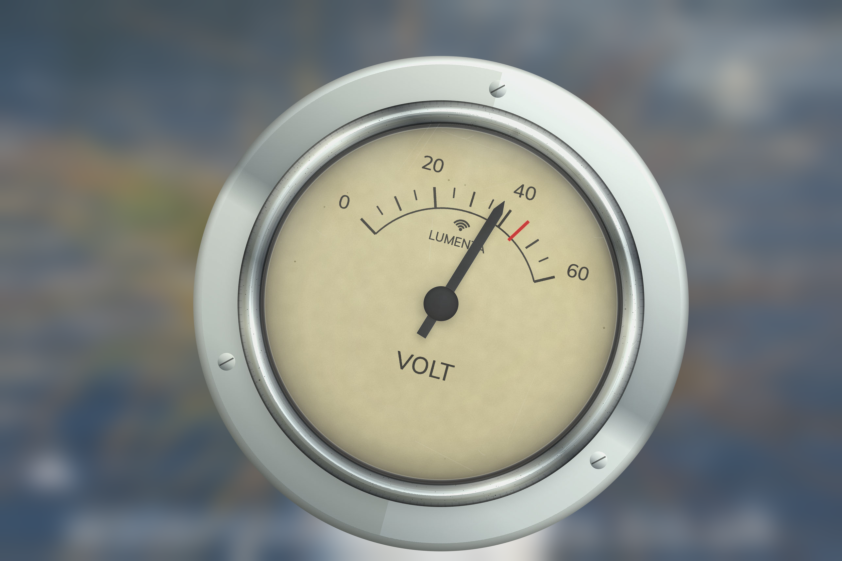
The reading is {"value": 37.5, "unit": "V"}
